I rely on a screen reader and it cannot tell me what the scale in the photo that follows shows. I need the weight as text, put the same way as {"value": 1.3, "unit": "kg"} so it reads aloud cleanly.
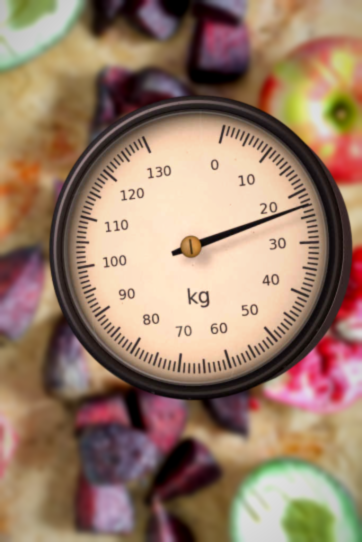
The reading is {"value": 23, "unit": "kg"}
